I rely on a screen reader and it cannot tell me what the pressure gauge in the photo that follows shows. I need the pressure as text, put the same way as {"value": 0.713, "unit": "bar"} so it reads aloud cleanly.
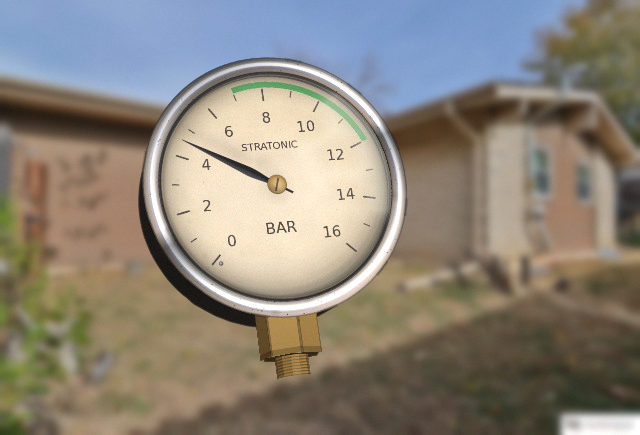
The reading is {"value": 4.5, "unit": "bar"}
